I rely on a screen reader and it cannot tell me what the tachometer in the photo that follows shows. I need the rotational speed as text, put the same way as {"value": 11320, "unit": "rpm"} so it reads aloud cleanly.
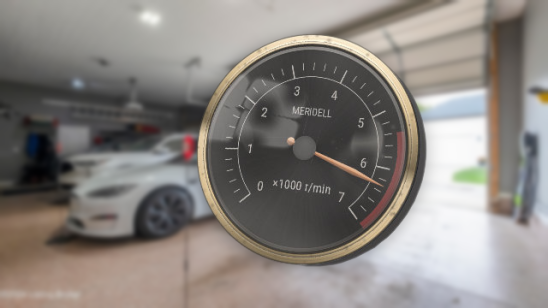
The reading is {"value": 6300, "unit": "rpm"}
